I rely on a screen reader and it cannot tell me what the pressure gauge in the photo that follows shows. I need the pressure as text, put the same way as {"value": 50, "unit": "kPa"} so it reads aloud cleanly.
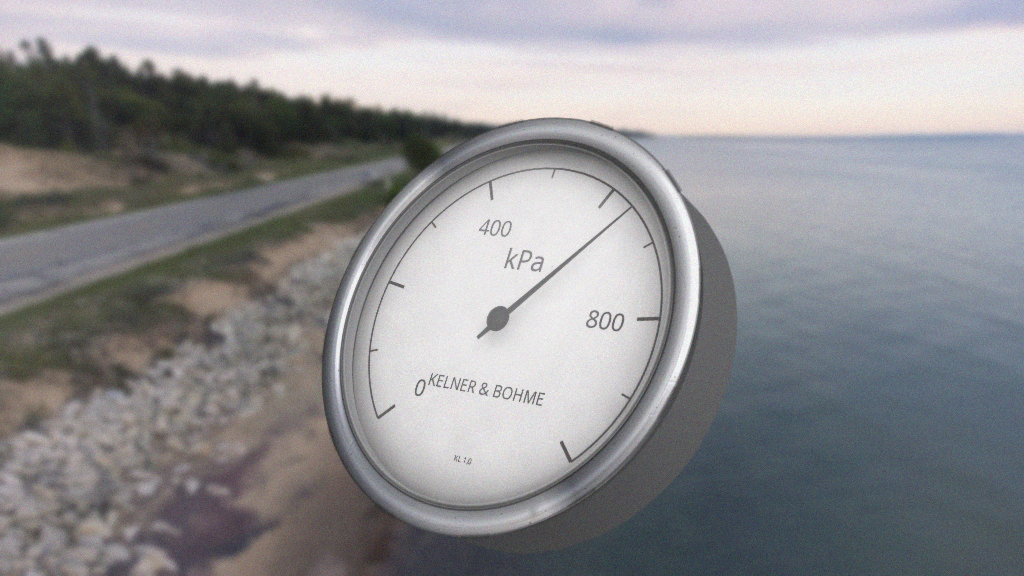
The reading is {"value": 650, "unit": "kPa"}
